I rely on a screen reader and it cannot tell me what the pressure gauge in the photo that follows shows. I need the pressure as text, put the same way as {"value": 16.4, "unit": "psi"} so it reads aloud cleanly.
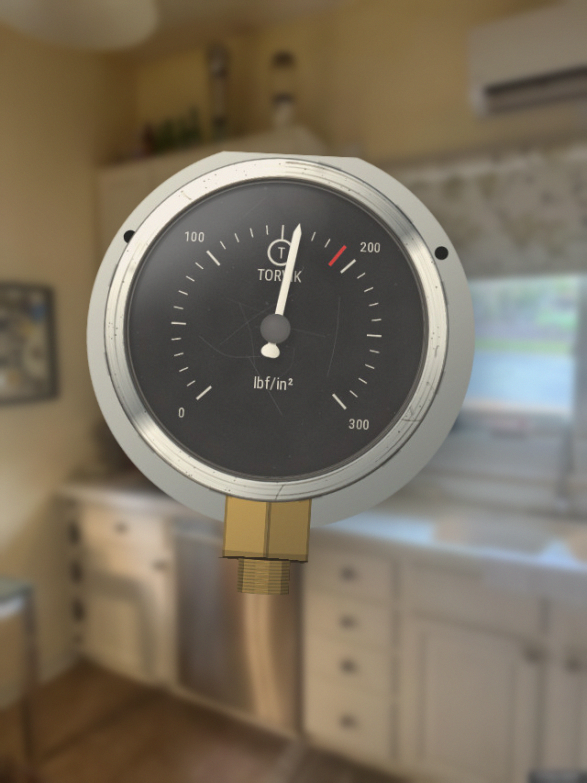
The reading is {"value": 160, "unit": "psi"}
